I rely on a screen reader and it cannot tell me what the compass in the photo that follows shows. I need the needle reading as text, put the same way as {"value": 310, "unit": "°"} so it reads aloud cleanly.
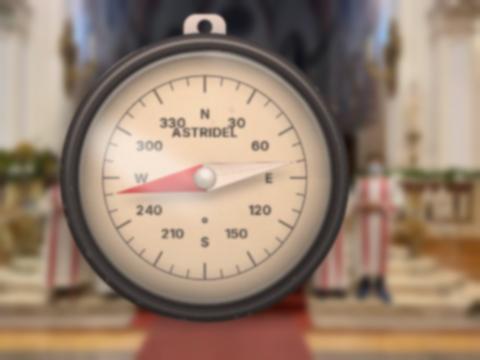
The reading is {"value": 260, "unit": "°"}
